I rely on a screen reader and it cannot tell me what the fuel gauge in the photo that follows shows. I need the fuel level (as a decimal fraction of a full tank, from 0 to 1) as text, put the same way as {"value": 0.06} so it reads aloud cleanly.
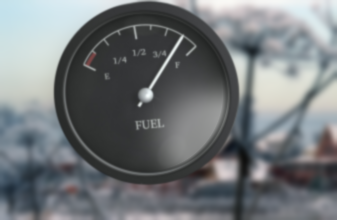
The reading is {"value": 0.875}
